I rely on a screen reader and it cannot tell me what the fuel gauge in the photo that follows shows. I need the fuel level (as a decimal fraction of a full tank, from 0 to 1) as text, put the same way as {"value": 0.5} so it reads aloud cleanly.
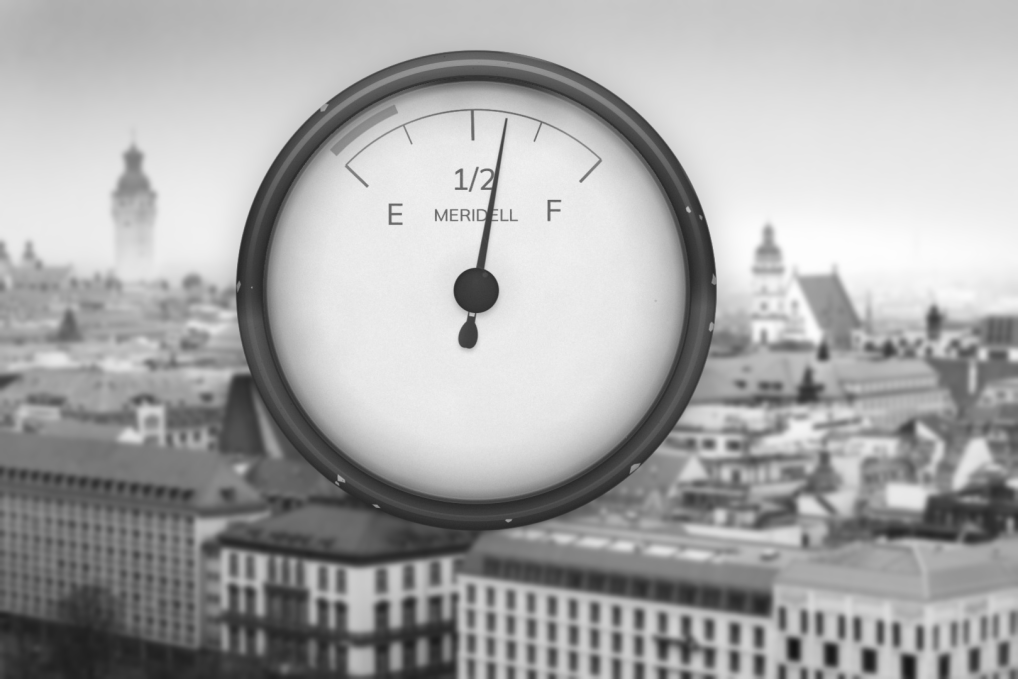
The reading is {"value": 0.625}
